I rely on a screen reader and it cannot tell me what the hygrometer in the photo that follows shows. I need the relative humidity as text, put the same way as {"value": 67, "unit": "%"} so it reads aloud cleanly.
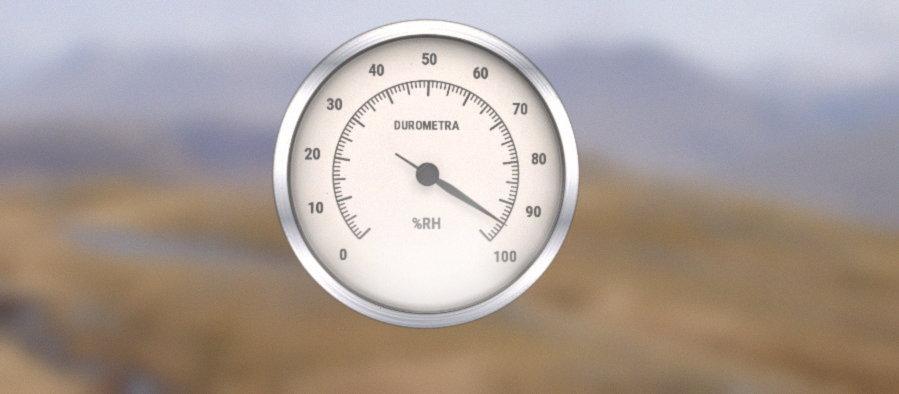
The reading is {"value": 95, "unit": "%"}
